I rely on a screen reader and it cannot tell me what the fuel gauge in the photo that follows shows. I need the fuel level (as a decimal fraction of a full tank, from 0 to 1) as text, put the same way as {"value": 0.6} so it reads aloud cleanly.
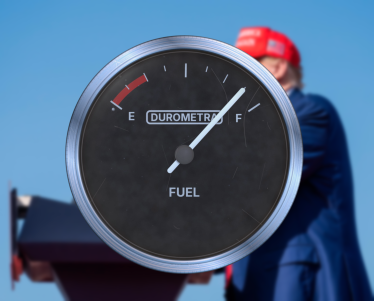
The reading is {"value": 0.875}
